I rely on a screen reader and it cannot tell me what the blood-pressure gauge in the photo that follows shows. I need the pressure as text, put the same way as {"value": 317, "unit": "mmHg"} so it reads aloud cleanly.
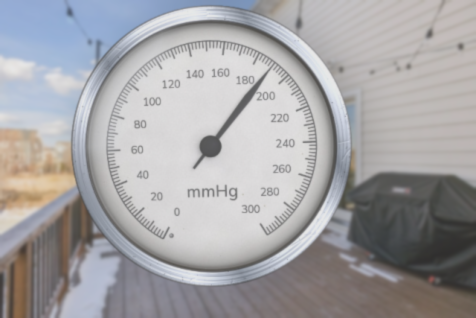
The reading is {"value": 190, "unit": "mmHg"}
